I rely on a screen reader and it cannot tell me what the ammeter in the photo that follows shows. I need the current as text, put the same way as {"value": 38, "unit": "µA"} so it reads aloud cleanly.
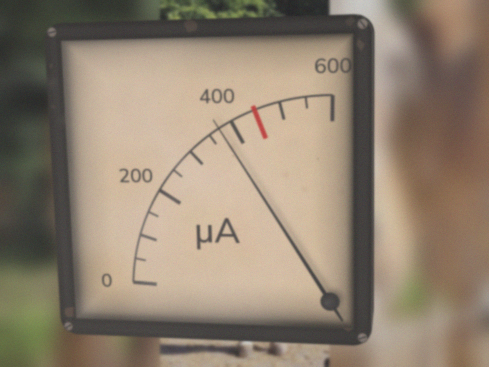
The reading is {"value": 375, "unit": "µA"}
